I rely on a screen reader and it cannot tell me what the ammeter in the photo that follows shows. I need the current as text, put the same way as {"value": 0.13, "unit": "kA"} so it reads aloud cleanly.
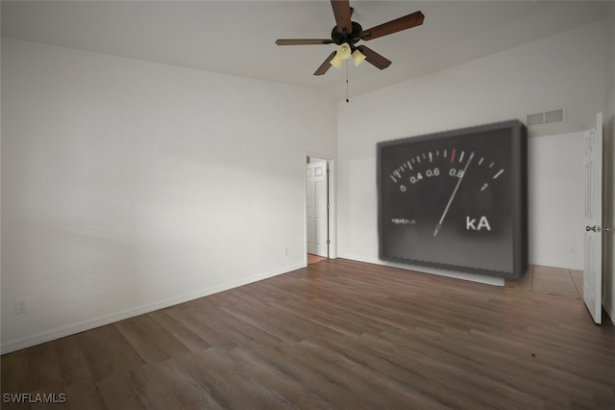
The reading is {"value": 0.85, "unit": "kA"}
